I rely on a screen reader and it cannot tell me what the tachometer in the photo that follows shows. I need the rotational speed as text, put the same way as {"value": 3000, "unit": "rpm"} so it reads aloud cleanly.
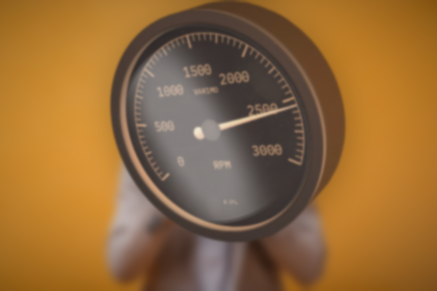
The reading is {"value": 2550, "unit": "rpm"}
